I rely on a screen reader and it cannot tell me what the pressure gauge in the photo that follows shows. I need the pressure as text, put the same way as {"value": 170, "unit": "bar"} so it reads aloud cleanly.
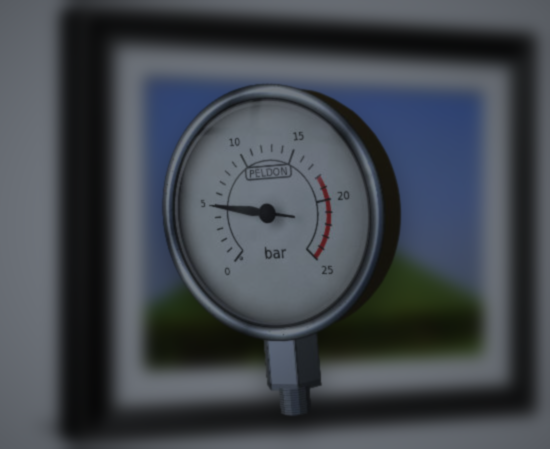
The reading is {"value": 5, "unit": "bar"}
